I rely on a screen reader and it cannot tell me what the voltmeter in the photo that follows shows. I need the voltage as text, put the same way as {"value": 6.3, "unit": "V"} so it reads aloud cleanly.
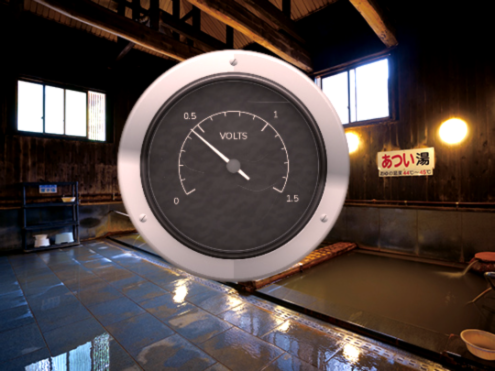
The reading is {"value": 0.45, "unit": "V"}
